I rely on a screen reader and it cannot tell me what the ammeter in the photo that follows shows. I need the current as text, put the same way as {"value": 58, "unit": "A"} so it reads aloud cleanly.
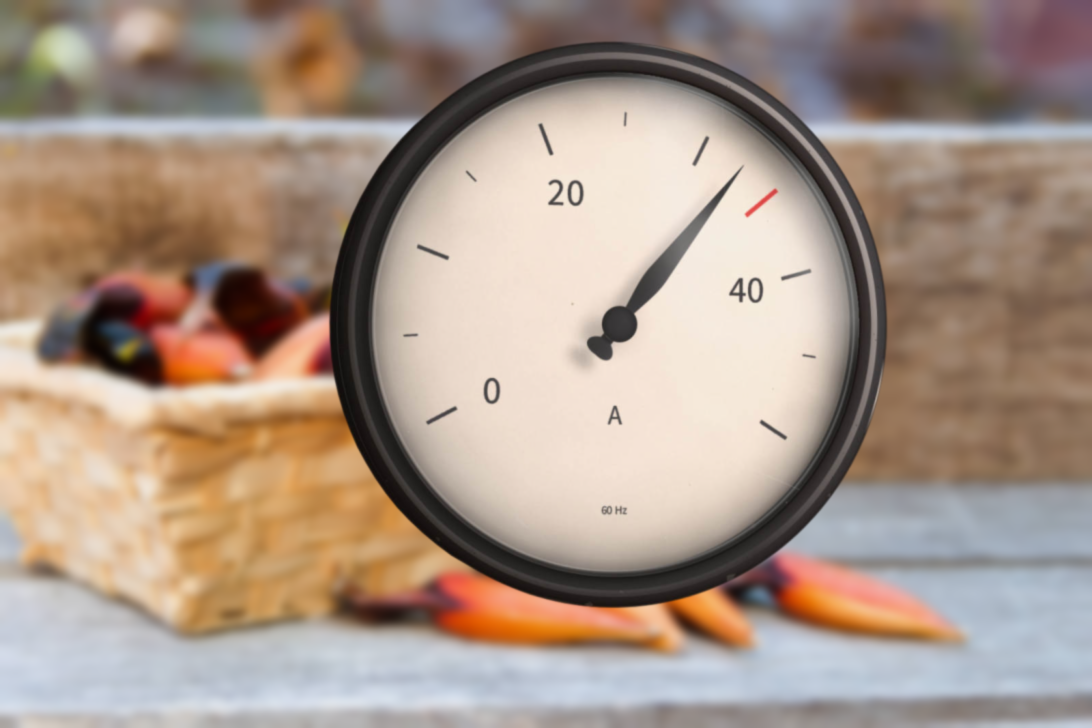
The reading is {"value": 32.5, "unit": "A"}
